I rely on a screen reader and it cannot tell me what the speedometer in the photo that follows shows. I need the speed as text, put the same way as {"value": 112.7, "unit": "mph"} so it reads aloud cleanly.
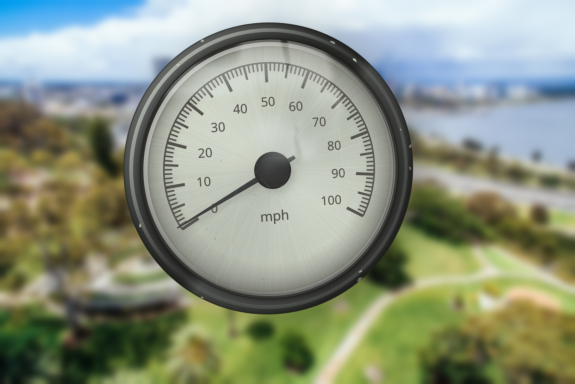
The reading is {"value": 1, "unit": "mph"}
